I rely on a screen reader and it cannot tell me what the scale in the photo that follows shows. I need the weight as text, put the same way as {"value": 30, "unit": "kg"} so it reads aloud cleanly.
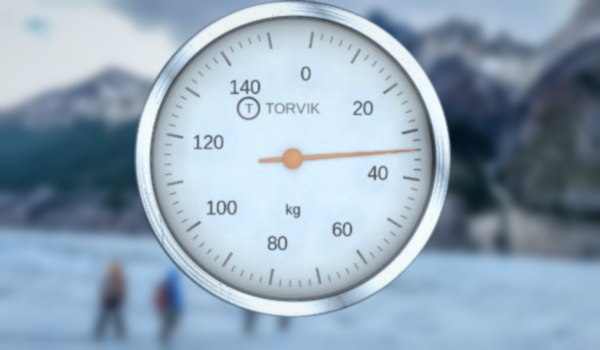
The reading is {"value": 34, "unit": "kg"}
